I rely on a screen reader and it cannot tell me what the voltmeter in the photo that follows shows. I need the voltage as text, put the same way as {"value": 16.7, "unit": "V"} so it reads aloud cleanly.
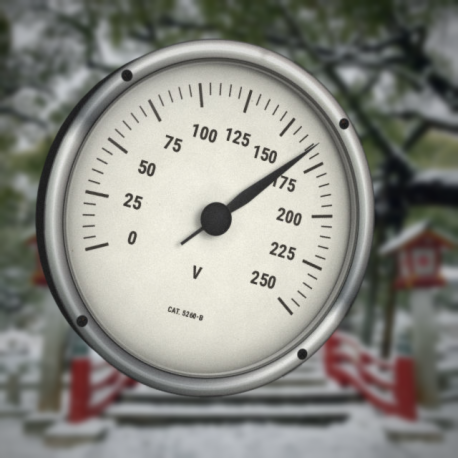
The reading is {"value": 165, "unit": "V"}
